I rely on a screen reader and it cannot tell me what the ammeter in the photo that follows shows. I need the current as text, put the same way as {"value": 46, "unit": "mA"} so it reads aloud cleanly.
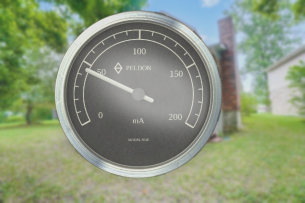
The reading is {"value": 45, "unit": "mA"}
